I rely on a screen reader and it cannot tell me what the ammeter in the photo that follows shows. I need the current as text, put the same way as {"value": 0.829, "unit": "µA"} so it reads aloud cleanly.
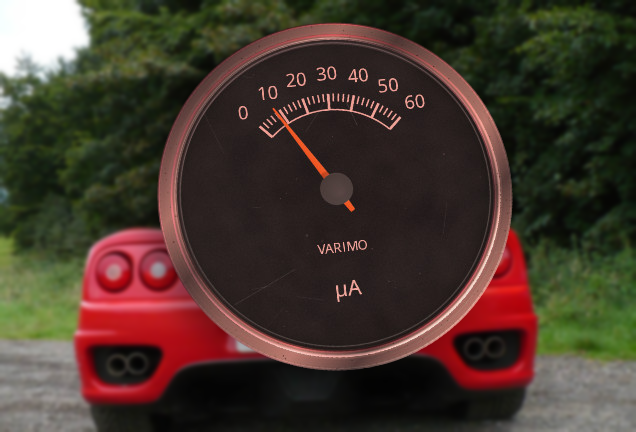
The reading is {"value": 8, "unit": "µA"}
